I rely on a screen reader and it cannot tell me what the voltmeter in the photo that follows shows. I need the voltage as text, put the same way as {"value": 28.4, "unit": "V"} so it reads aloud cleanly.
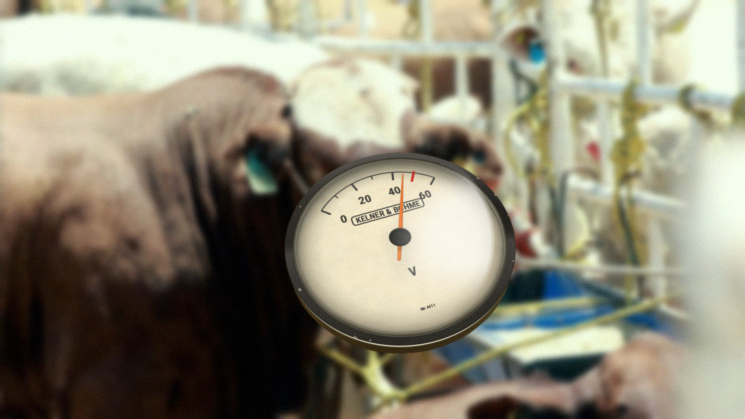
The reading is {"value": 45, "unit": "V"}
